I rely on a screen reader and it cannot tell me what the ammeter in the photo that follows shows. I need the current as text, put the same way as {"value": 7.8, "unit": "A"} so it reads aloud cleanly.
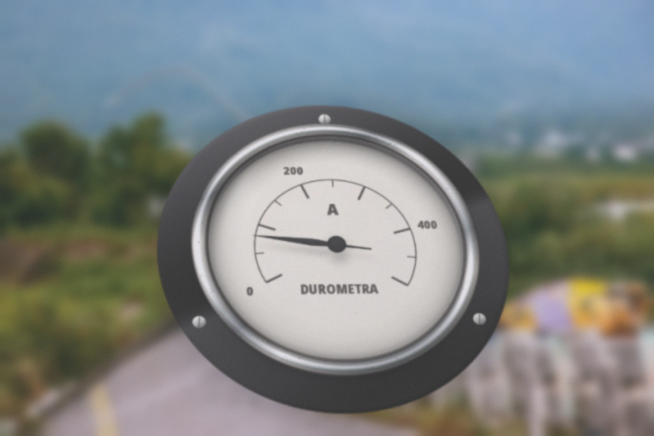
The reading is {"value": 75, "unit": "A"}
